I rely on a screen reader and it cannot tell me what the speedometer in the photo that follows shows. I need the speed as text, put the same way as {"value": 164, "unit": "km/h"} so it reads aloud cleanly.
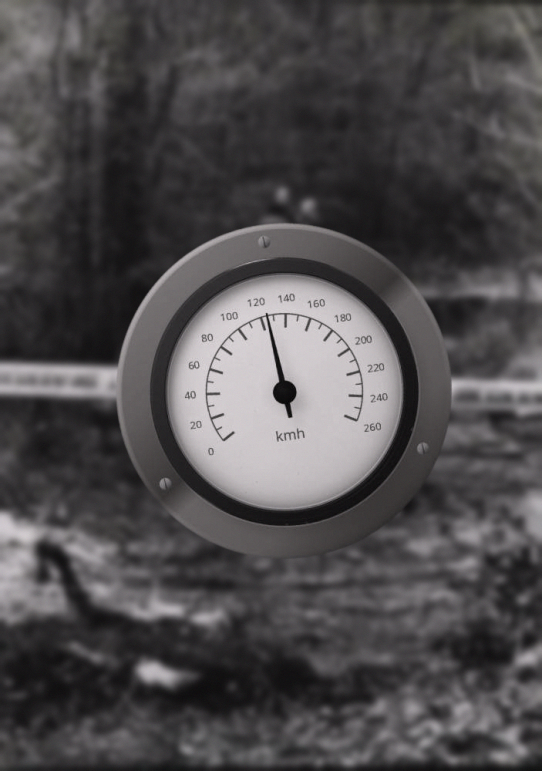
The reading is {"value": 125, "unit": "km/h"}
